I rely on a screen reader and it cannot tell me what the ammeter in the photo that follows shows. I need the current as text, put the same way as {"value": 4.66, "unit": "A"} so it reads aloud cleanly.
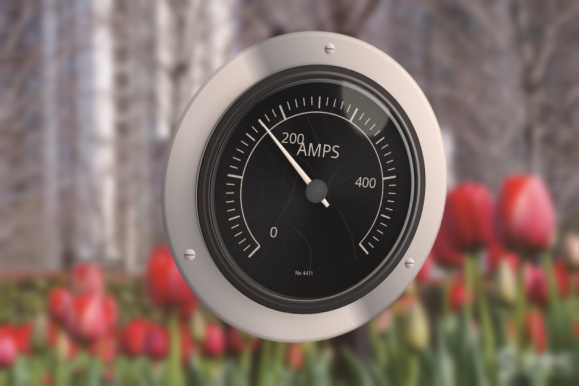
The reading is {"value": 170, "unit": "A"}
